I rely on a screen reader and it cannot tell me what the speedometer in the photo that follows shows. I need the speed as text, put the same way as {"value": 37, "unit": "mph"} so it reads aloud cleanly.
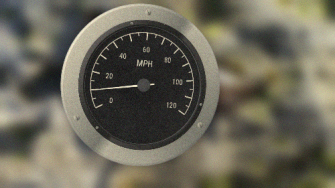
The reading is {"value": 10, "unit": "mph"}
